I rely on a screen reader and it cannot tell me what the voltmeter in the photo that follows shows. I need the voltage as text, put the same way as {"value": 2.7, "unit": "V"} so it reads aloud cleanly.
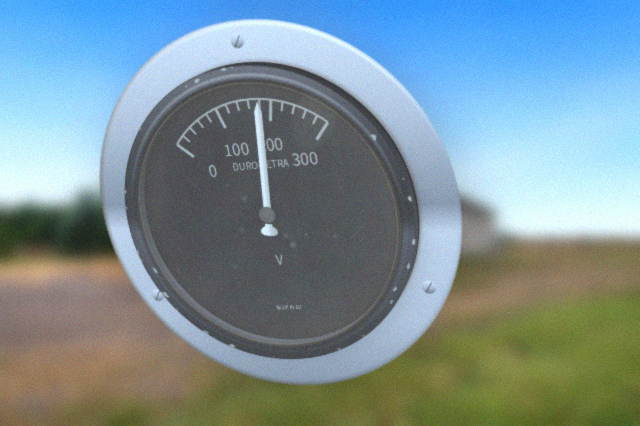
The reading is {"value": 180, "unit": "V"}
